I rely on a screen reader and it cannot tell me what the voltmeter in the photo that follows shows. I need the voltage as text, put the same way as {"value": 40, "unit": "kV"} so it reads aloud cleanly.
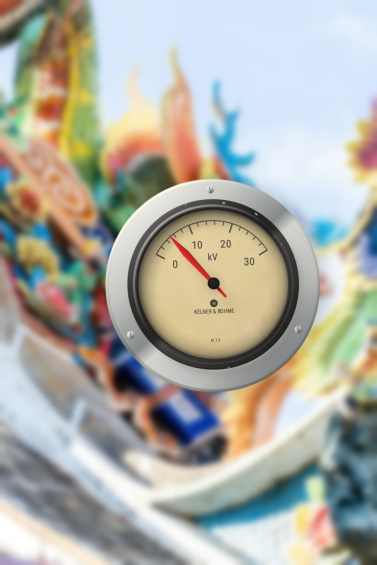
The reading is {"value": 5, "unit": "kV"}
